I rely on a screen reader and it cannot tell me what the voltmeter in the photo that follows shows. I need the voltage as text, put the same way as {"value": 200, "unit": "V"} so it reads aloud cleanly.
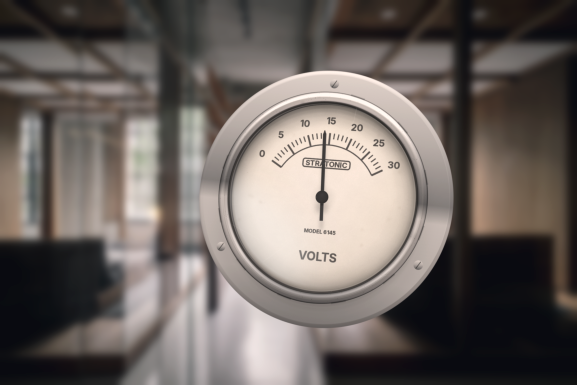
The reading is {"value": 14, "unit": "V"}
